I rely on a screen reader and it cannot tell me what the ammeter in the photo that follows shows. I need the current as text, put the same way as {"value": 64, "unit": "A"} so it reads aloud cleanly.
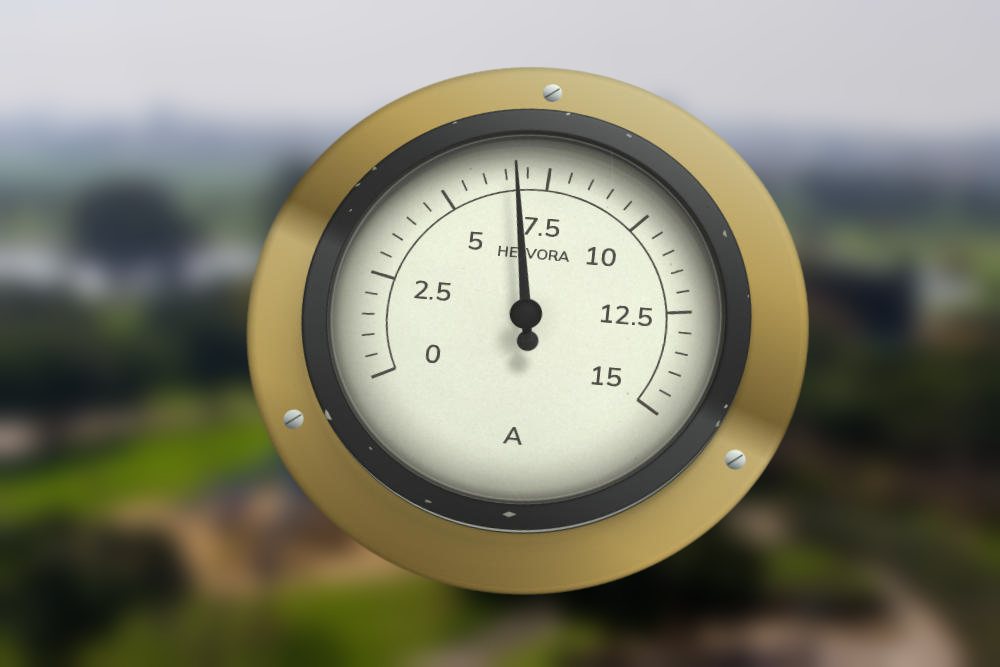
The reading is {"value": 6.75, "unit": "A"}
